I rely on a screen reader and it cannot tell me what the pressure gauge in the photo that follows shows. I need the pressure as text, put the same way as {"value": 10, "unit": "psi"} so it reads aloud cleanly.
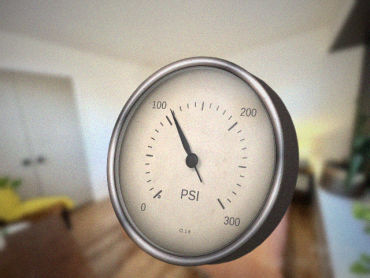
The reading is {"value": 110, "unit": "psi"}
